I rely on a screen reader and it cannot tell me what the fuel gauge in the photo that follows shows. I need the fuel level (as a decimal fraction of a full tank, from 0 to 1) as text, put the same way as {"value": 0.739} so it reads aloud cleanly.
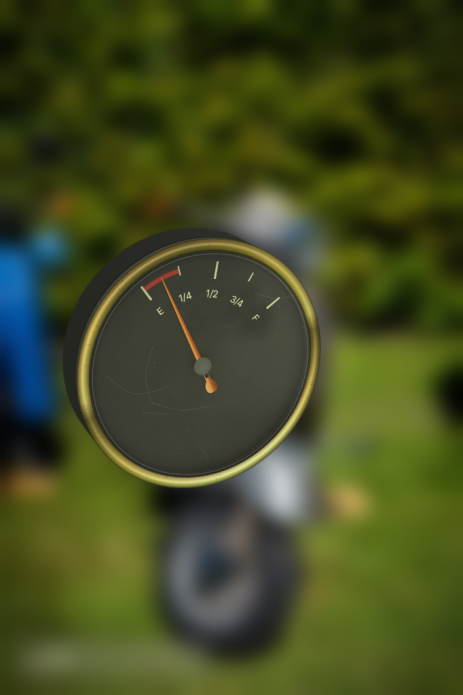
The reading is {"value": 0.125}
